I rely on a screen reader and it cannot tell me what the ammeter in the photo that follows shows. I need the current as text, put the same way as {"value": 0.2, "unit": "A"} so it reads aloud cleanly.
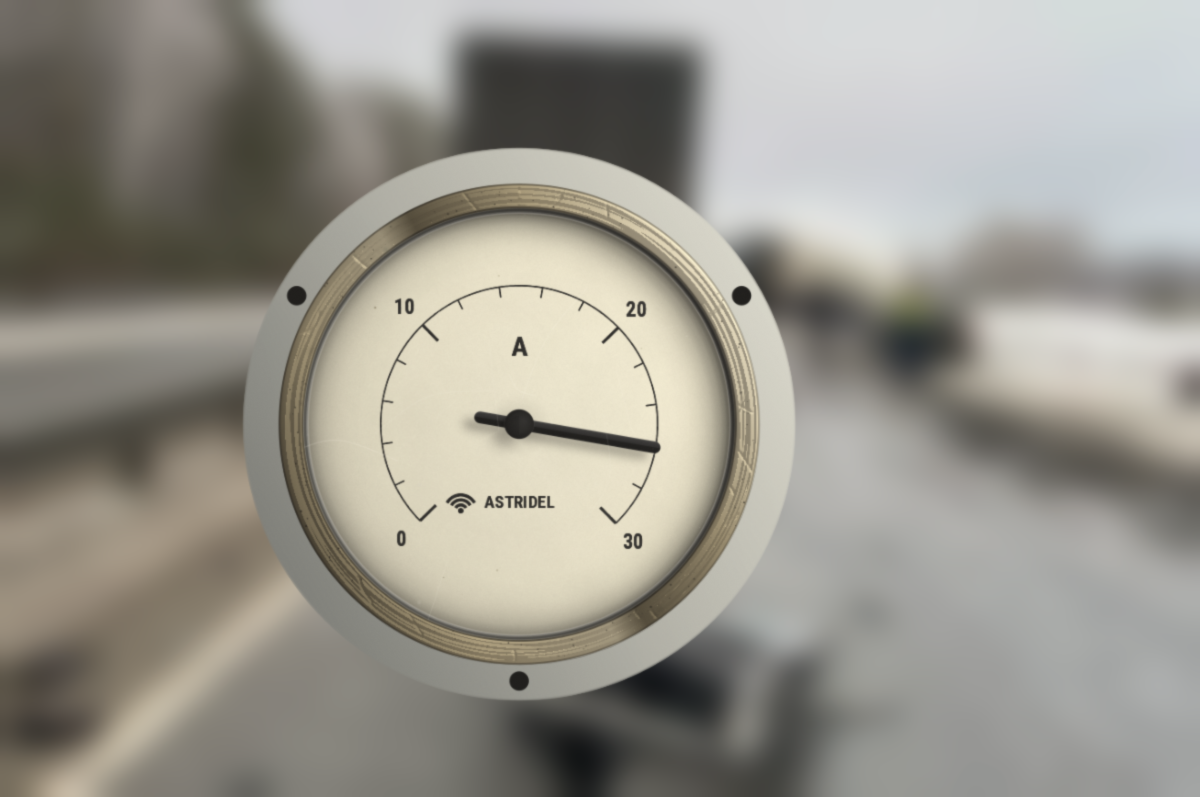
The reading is {"value": 26, "unit": "A"}
